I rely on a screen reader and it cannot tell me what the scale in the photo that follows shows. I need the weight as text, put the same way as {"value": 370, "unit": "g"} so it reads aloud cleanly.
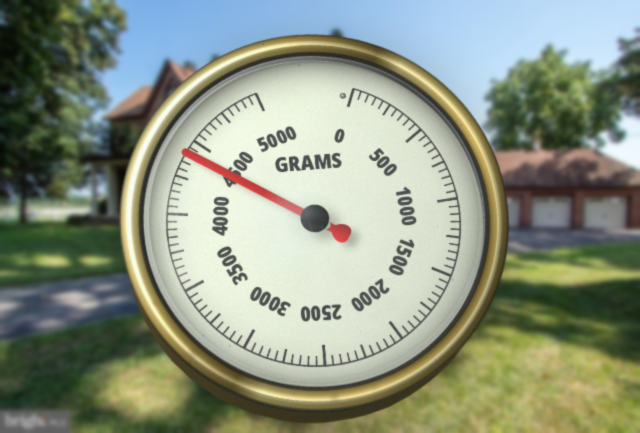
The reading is {"value": 4400, "unit": "g"}
